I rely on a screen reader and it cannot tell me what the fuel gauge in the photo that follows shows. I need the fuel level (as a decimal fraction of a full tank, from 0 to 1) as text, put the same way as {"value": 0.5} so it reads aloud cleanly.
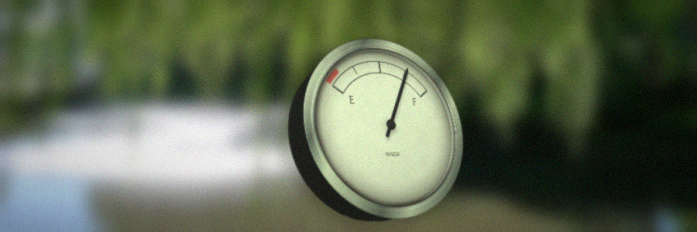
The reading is {"value": 0.75}
